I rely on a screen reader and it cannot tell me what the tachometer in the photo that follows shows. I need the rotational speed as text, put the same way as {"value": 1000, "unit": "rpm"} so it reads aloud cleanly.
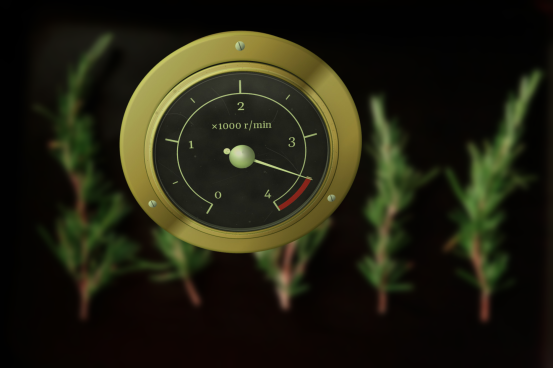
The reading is {"value": 3500, "unit": "rpm"}
